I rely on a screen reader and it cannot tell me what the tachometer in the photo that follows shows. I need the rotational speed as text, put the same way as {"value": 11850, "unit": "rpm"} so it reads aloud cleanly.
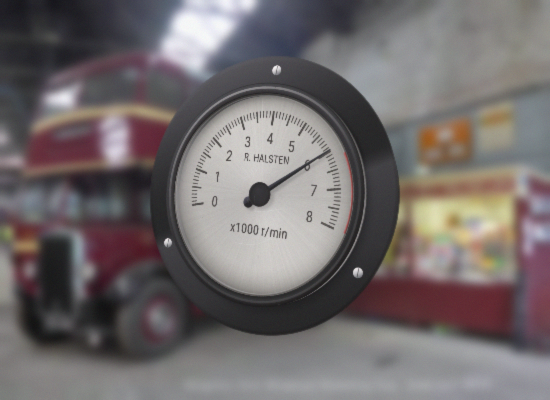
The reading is {"value": 6000, "unit": "rpm"}
